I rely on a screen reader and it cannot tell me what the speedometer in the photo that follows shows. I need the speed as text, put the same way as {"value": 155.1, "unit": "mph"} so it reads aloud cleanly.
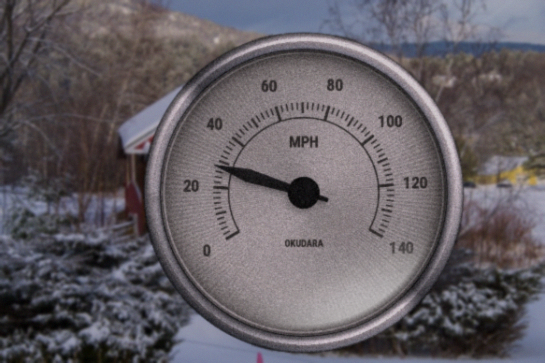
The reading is {"value": 28, "unit": "mph"}
